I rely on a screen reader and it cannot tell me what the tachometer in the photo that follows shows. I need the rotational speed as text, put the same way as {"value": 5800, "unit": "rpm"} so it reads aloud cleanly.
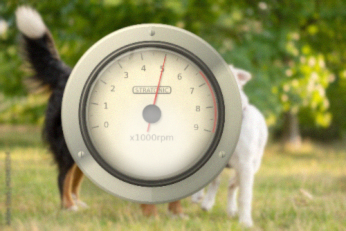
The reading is {"value": 5000, "unit": "rpm"}
